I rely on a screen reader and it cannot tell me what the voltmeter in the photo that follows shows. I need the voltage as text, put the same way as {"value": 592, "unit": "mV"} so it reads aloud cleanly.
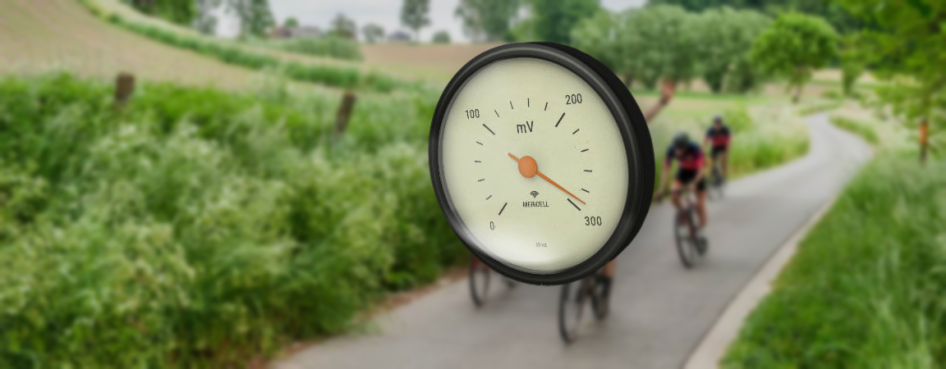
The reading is {"value": 290, "unit": "mV"}
